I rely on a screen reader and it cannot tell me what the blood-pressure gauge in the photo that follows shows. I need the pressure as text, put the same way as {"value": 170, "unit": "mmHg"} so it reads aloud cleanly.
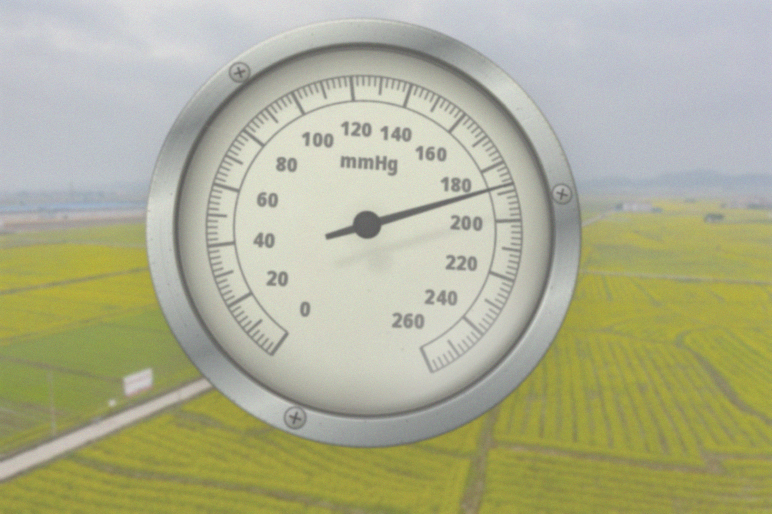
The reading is {"value": 188, "unit": "mmHg"}
